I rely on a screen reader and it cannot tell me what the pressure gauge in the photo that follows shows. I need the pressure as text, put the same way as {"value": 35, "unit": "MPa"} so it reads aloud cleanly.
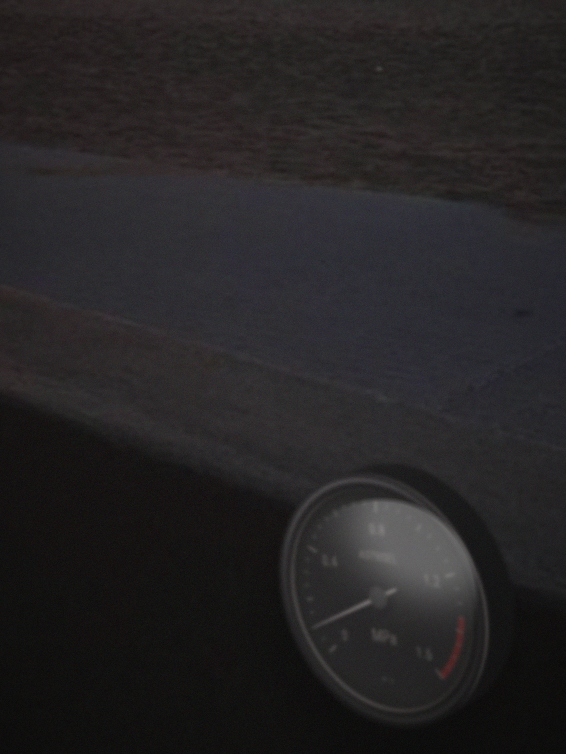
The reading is {"value": 0.1, "unit": "MPa"}
